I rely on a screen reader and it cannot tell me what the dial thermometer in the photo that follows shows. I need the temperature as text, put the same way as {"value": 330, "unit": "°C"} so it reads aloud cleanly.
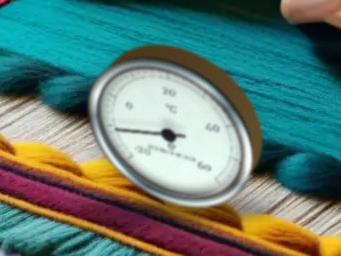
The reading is {"value": -10, "unit": "°C"}
